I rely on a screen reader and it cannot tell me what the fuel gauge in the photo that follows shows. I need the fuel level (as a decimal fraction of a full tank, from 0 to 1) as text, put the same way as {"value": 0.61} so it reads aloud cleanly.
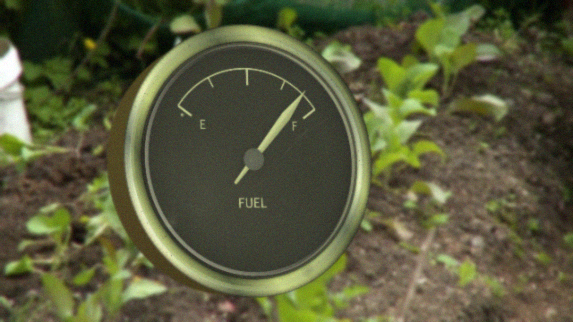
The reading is {"value": 0.875}
